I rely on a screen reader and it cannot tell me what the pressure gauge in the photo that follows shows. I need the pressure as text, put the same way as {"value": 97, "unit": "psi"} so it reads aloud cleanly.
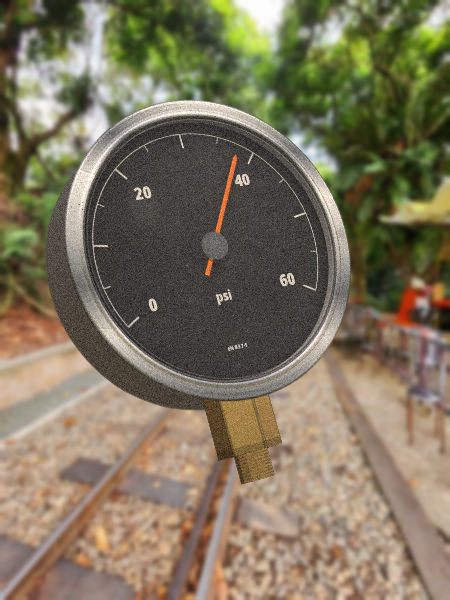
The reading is {"value": 37.5, "unit": "psi"}
